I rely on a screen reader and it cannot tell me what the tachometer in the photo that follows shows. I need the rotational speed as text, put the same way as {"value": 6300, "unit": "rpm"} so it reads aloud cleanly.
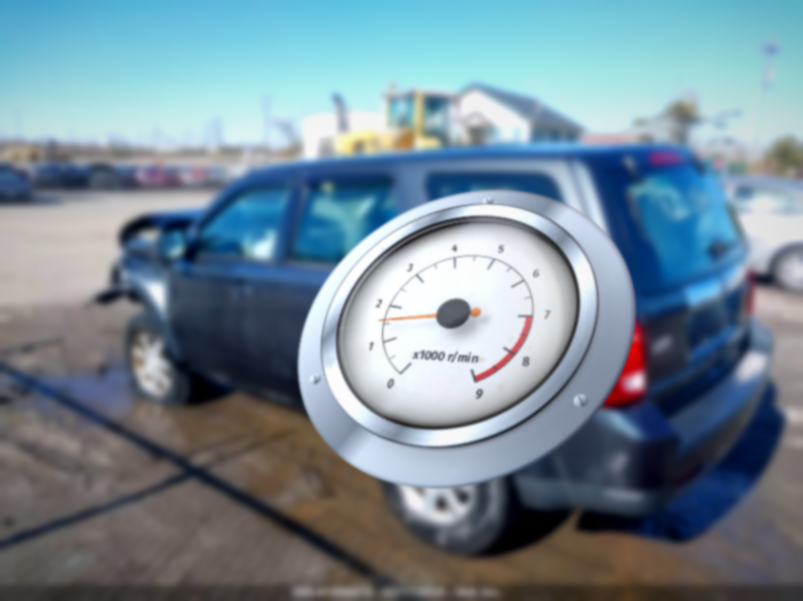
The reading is {"value": 1500, "unit": "rpm"}
